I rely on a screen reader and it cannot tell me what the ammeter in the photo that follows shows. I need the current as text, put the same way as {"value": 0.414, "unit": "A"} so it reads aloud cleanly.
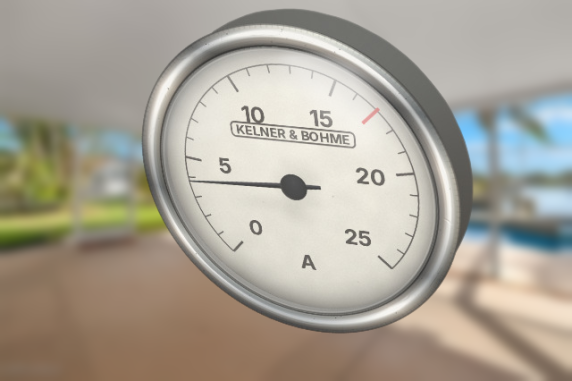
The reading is {"value": 4, "unit": "A"}
